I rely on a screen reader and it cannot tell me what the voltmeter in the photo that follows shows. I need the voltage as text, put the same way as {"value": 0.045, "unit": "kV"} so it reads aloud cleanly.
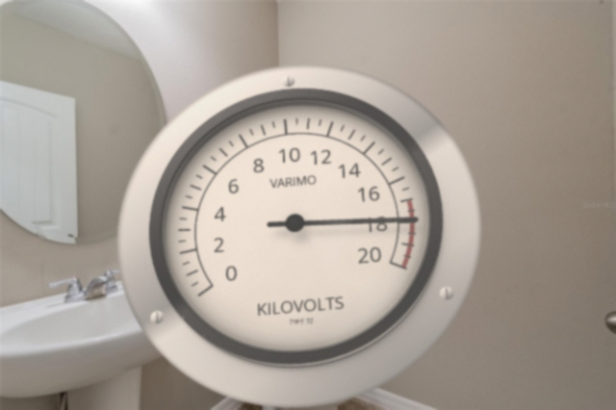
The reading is {"value": 18, "unit": "kV"}
